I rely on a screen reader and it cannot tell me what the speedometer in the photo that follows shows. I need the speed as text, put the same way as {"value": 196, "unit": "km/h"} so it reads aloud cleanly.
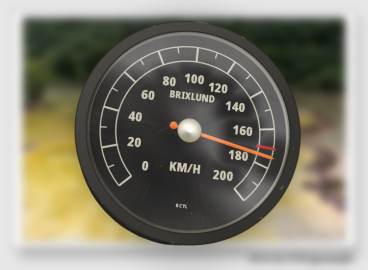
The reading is {"value": 175, "unit": "km/h"}
